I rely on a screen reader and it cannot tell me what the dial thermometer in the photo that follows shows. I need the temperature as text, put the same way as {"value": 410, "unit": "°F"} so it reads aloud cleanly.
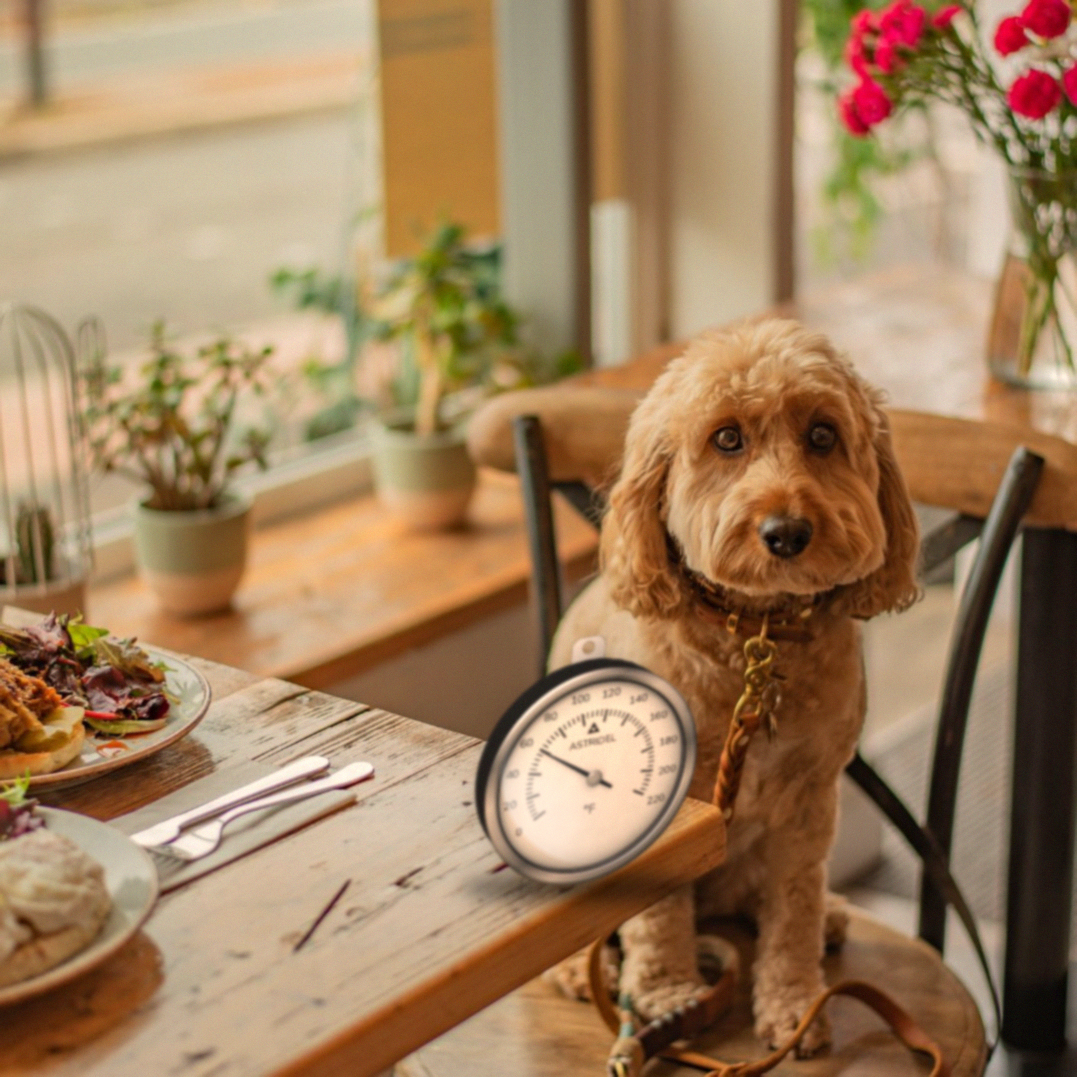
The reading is {"value": 60, "unit": "°F"}
